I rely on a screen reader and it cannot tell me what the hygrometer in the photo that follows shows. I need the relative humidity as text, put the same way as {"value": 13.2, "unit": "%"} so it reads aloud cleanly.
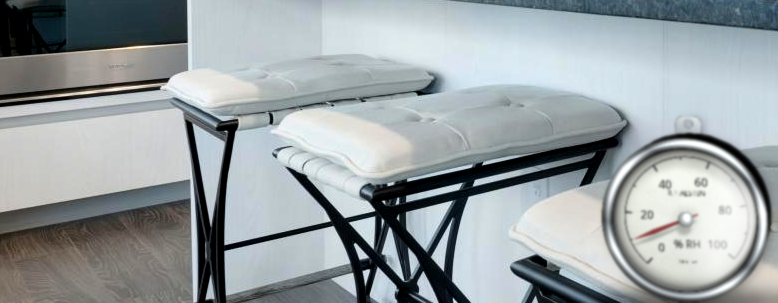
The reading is {"value": 10, "unit": "%"}
